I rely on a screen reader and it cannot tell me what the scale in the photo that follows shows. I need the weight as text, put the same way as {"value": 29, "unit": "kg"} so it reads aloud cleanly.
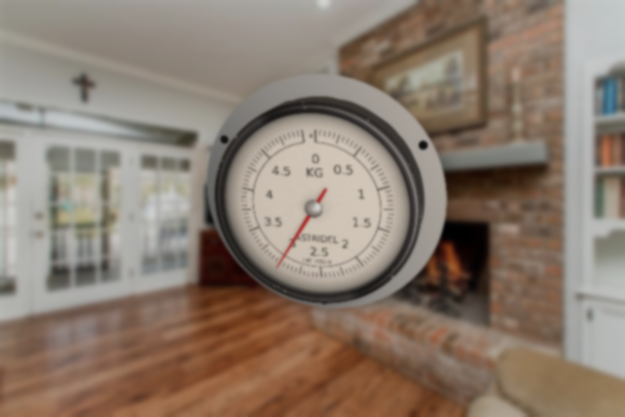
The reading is {"value": 3, "unit": "kg"}
